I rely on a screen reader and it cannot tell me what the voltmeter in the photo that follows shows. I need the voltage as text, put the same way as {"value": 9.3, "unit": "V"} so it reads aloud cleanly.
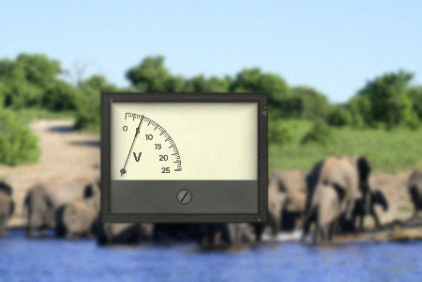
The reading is {"value": 5, "unit": "V"}
